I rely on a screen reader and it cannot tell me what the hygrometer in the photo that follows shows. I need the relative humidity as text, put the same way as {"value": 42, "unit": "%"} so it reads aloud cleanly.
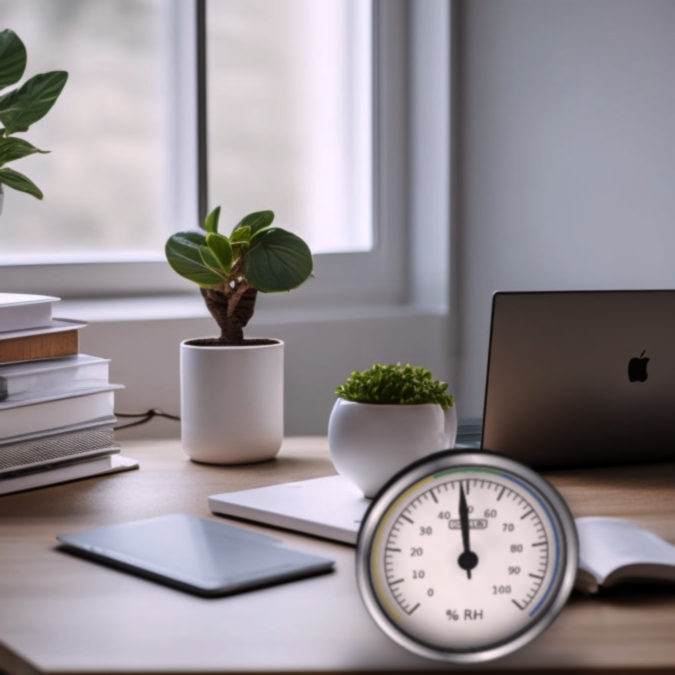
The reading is {"value": 48, "unit": "%"}
